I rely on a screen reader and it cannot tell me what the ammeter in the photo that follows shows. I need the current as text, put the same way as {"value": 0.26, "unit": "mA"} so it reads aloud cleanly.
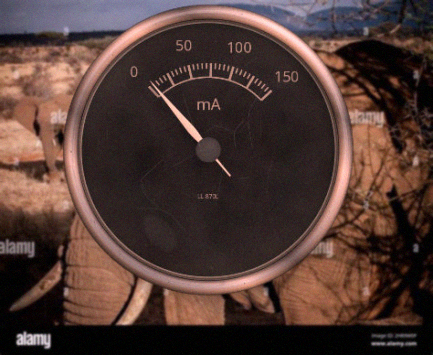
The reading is {"value": 5, "unit": "mA"}
